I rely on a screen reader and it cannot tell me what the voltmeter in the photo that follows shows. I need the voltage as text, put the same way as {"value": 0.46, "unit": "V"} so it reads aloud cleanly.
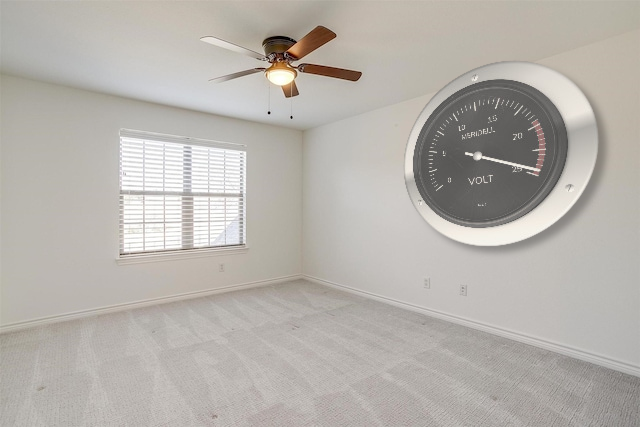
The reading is {"value": 24.5, "unit": "V"}
